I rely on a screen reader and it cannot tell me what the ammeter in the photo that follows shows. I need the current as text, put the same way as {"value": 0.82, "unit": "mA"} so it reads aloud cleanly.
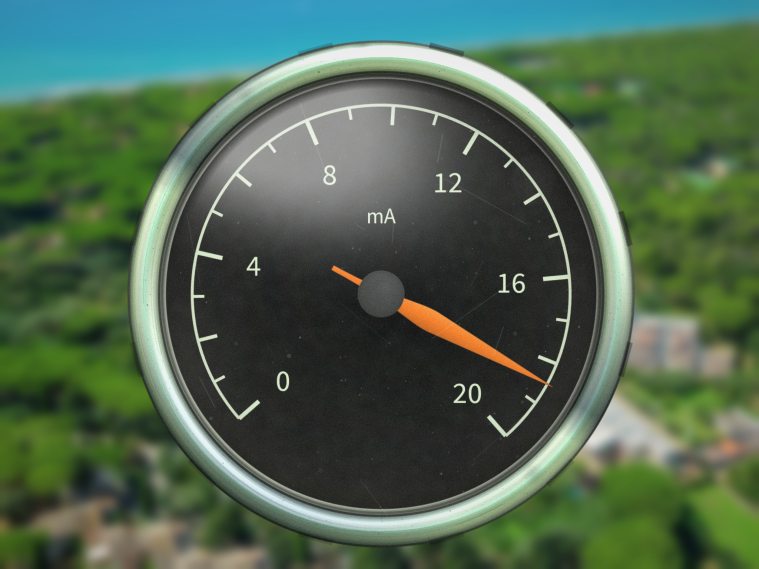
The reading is {"value": 18.5, "unit": "mA"}
